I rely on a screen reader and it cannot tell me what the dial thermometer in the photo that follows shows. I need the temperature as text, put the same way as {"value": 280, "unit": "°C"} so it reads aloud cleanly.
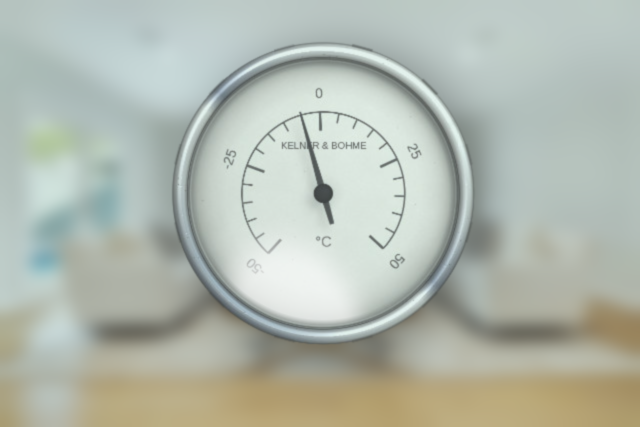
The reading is {"value": -5, "unit": "°C"}
